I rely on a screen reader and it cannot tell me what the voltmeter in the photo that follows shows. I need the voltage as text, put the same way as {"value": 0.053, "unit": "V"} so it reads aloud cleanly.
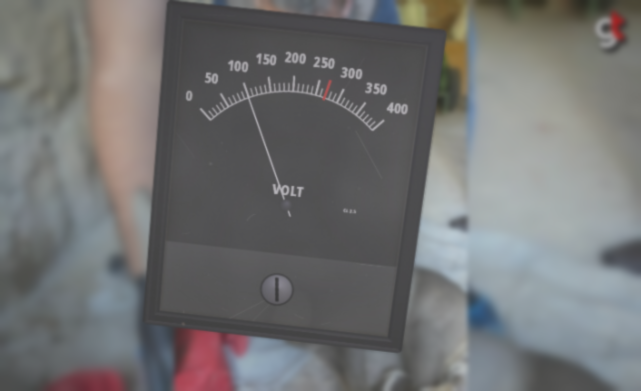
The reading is {"value": 100, "unit": "V"}
